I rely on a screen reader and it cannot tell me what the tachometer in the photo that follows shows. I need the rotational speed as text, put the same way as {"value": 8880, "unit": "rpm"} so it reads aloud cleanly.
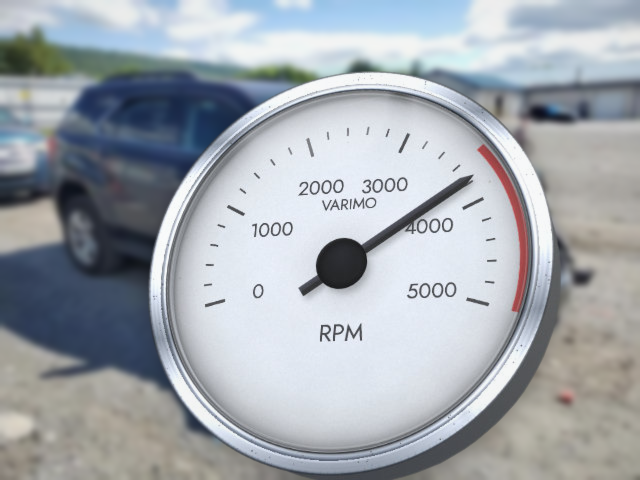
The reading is {"value": 3800, "unit": "rpm"}
